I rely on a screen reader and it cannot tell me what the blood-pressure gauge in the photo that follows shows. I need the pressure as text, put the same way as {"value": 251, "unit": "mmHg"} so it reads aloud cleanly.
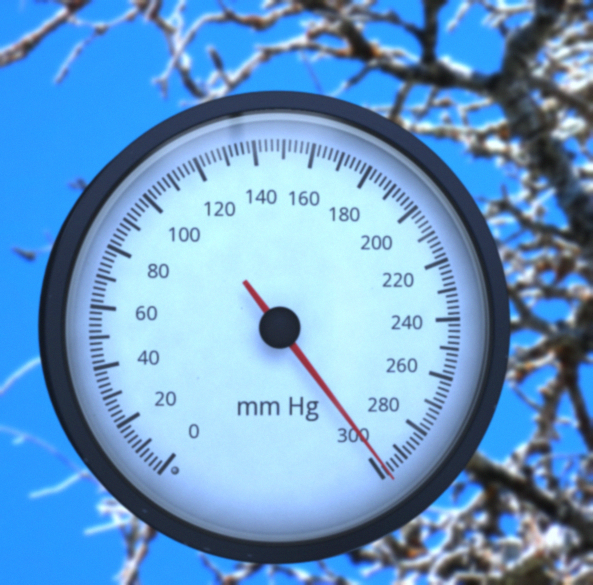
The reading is {"value": 298, "unit": "mmHg"}
